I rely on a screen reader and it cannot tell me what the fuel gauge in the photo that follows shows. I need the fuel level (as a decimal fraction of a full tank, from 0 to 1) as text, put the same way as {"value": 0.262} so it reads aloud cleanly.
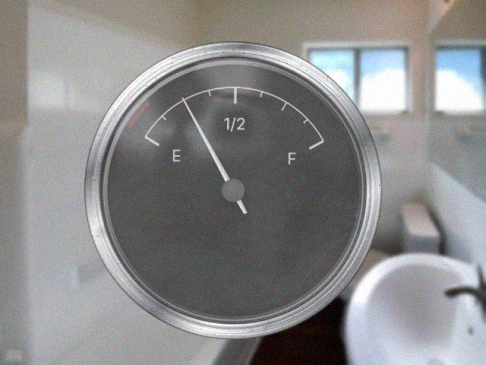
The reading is {"value": 0.25}
